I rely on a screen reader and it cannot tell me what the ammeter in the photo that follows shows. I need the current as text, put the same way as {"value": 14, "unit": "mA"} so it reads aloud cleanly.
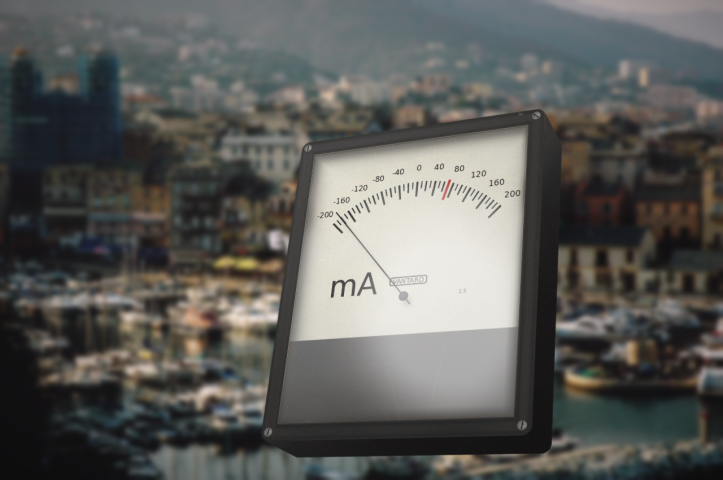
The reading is {"value": -180, "unit": "mA"}
